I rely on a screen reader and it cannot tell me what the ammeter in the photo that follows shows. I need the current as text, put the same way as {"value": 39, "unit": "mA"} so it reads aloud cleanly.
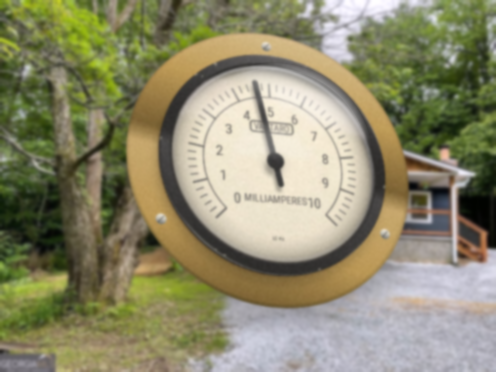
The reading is {"value": 4.6, "unit": "mA"}
